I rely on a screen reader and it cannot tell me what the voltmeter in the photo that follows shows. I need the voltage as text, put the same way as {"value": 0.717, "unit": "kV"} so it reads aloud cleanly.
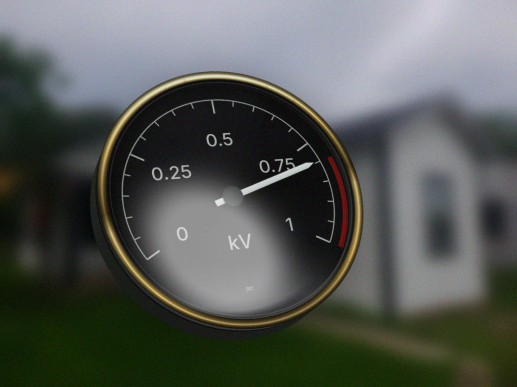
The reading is {"value": 0.8, "unit": "kV"}
